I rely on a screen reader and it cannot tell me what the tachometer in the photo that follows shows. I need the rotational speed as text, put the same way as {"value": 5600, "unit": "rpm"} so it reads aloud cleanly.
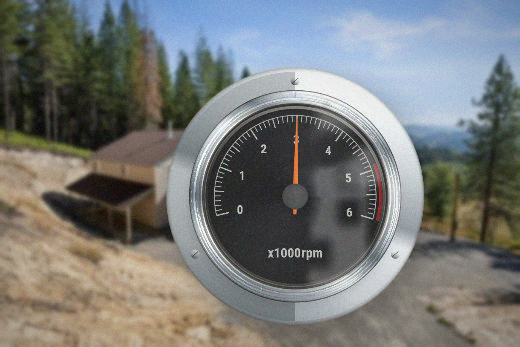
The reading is {"value": 3000, "unit": "rpm"}
